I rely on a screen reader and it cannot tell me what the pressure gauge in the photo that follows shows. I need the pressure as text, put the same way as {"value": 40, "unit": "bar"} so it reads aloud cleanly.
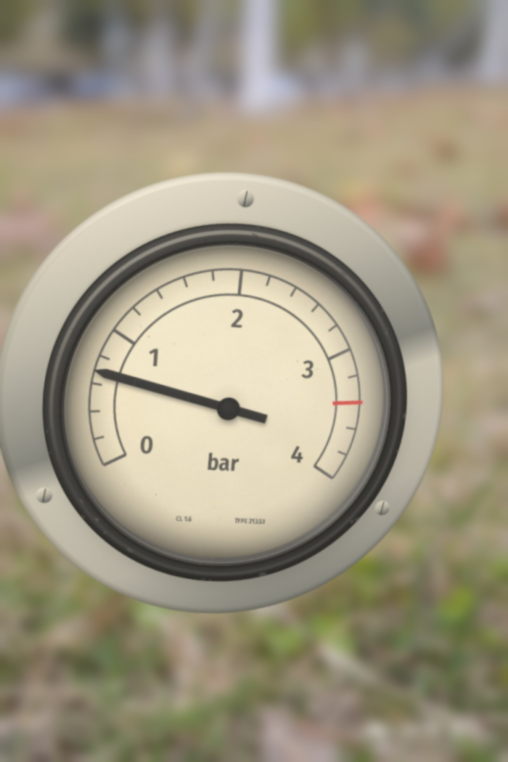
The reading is {"value": 0.7, "unit": "bar"}
